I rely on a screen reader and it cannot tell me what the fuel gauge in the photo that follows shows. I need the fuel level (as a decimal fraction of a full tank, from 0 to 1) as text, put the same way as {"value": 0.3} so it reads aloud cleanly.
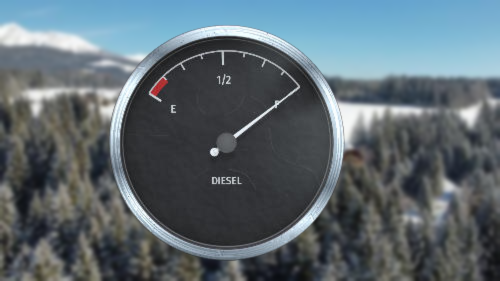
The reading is {"value": 1}
